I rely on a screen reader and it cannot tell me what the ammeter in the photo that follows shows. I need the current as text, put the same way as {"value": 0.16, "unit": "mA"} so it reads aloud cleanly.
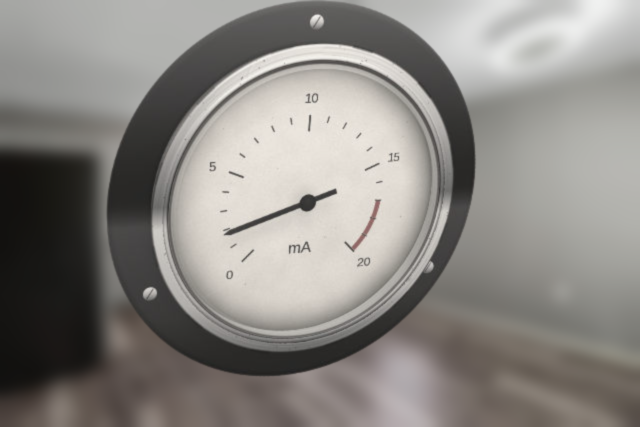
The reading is {"value": 2, "unit": "mA"}
